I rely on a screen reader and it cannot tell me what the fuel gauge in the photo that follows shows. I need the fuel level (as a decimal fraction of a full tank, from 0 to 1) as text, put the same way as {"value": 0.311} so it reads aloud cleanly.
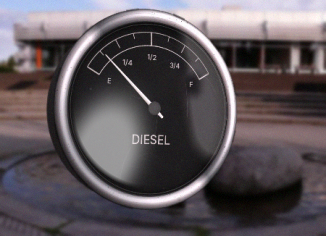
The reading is {"value": 0.125}
